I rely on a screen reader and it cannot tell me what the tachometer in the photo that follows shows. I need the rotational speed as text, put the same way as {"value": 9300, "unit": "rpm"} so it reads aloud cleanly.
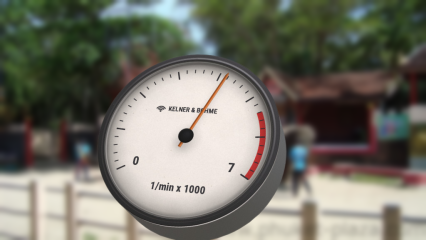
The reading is {"value": 4200, "unit": "rpm"}
